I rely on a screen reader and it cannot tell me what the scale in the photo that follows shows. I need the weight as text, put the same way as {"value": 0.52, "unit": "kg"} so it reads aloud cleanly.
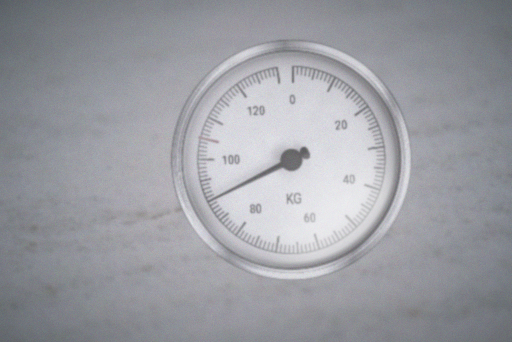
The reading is {"value": 90, "unit": "kg"}
